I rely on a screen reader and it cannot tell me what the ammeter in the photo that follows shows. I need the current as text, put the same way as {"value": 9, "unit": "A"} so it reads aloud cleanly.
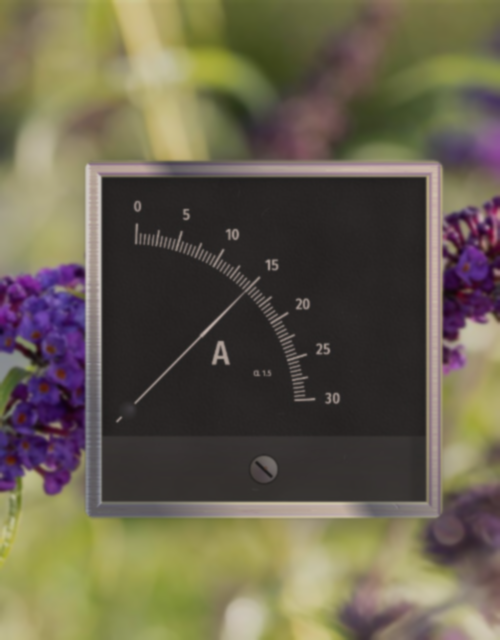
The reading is {"value": 15, "unit": "A"}
